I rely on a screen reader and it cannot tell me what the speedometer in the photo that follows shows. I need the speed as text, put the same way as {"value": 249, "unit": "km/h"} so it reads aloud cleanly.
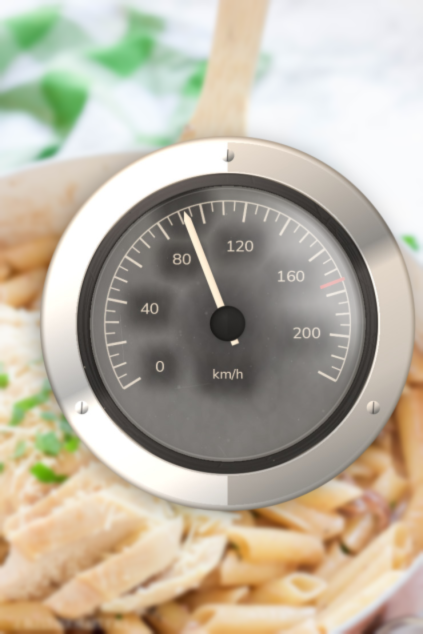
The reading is {"value": 92.5, "unit": "km/h"}
